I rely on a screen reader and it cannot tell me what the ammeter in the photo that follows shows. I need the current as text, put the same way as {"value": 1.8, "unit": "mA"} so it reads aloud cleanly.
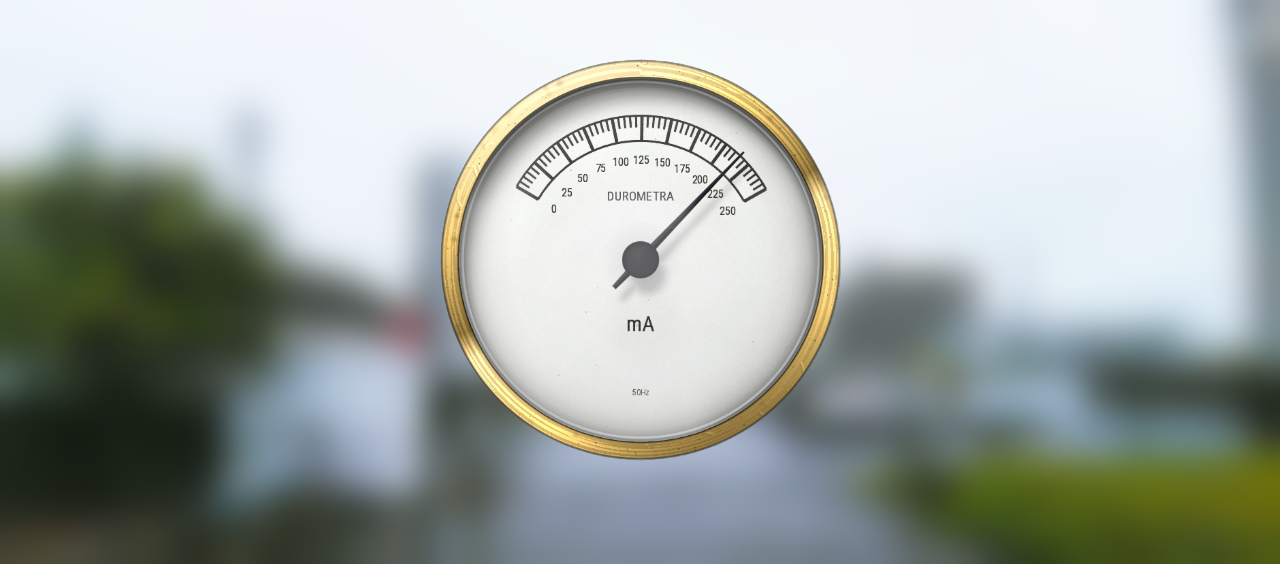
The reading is {"value": 215, "unit": "mA"}
